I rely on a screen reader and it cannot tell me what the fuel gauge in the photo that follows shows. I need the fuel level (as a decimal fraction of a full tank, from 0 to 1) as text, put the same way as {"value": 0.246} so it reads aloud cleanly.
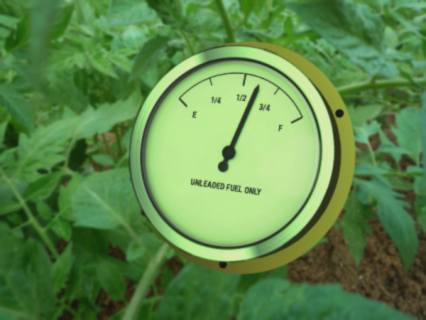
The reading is {"value": 0.625}
